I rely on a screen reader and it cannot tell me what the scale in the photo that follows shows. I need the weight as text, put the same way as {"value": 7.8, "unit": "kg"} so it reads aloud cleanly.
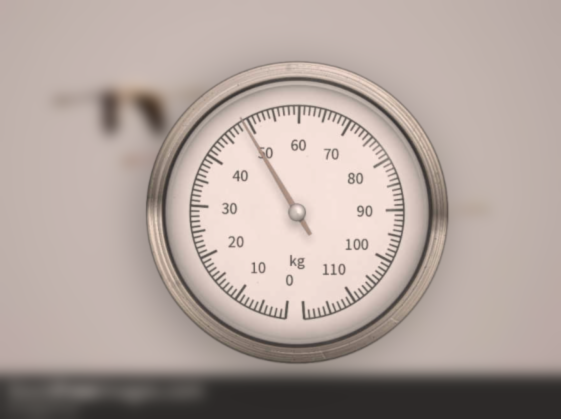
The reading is {"value": 49, "unit": "kg"}
